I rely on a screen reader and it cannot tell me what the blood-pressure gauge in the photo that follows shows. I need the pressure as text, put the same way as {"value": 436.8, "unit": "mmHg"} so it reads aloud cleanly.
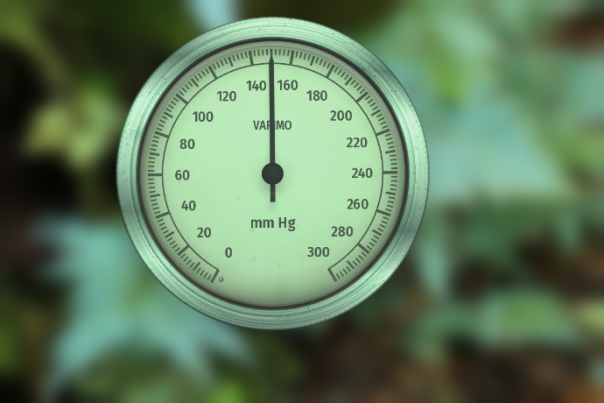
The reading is {"value": 150, "unit": "mmHg"}
